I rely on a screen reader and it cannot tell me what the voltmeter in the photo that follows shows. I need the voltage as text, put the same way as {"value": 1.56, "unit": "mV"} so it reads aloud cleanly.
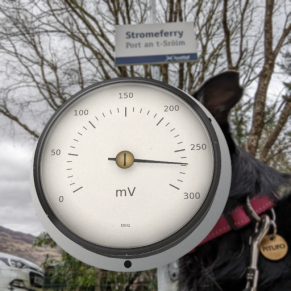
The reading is {"value": 270, "unit": "mV"}
